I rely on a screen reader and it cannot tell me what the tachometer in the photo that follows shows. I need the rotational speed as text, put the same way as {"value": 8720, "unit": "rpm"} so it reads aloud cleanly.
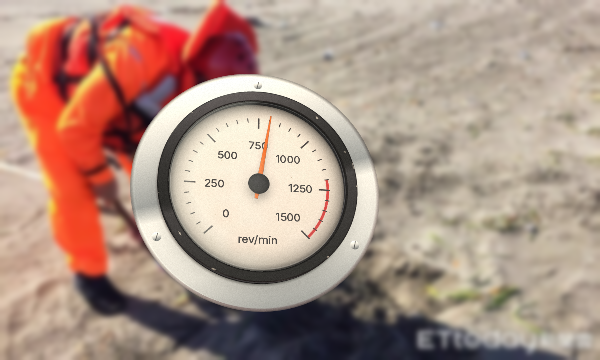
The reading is {"value": 800, "unit": "rpm"}
